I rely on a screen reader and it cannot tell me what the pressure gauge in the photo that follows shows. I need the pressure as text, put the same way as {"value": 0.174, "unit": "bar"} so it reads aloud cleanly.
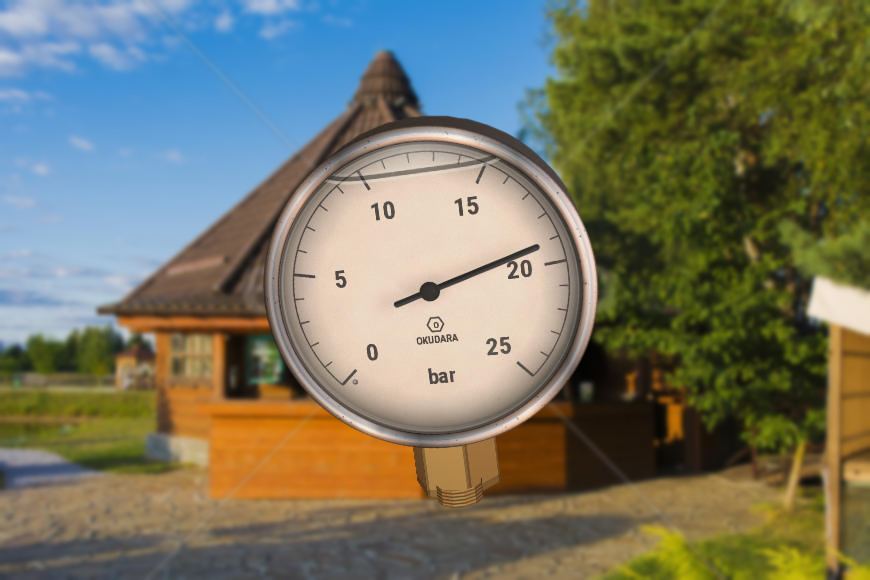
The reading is {"value": 19, "unit": "bar"}
